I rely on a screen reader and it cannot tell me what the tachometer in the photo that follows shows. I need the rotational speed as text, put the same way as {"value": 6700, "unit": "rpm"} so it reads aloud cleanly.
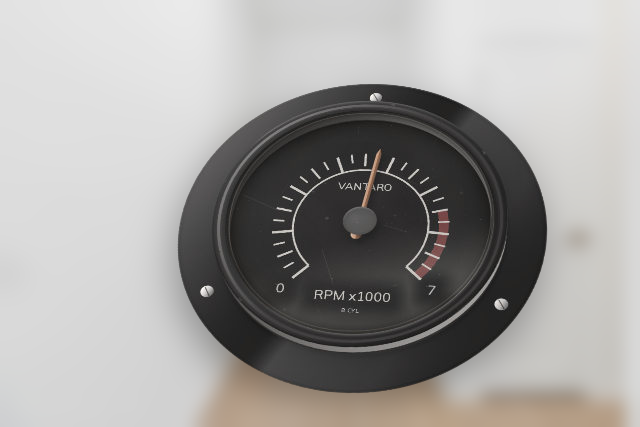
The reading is {"value": 3750, "unit": "rpm"}
